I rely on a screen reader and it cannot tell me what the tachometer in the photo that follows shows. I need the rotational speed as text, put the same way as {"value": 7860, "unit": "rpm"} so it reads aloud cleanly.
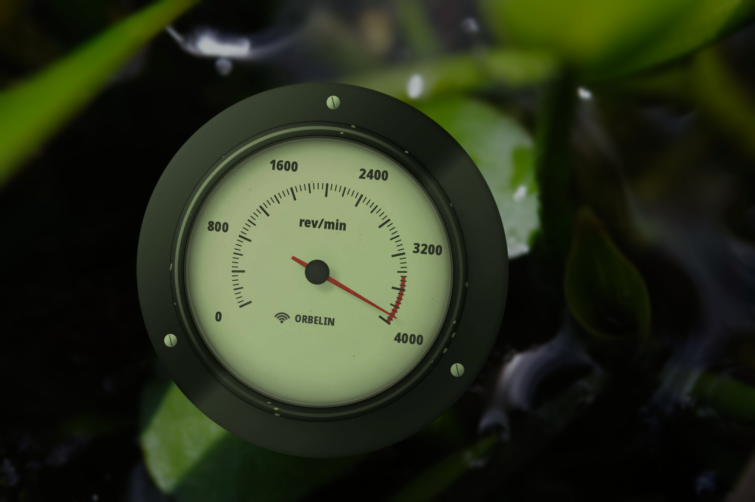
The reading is {"value": 3900, "unit": "rpm"}
